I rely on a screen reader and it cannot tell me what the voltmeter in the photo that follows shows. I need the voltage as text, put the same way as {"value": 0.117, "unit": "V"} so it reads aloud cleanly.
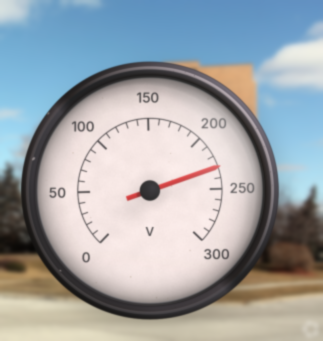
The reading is {"value": 230, "unit": "V"}
